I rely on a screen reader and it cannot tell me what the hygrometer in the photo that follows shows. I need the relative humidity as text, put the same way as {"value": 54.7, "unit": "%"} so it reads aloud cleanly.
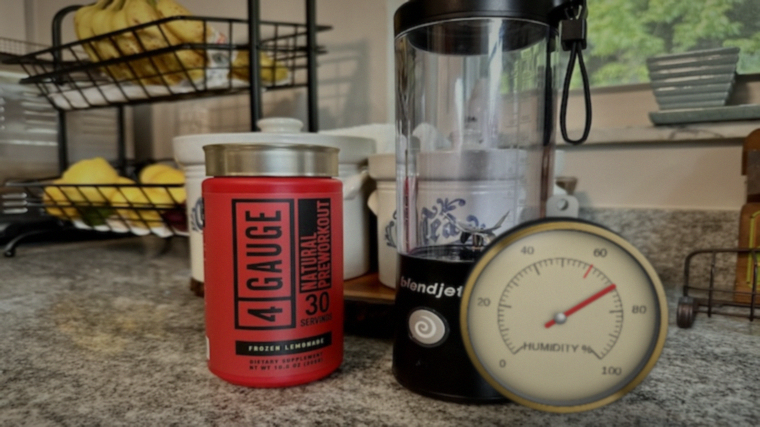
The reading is {"value": 70, "unit": "%"}
